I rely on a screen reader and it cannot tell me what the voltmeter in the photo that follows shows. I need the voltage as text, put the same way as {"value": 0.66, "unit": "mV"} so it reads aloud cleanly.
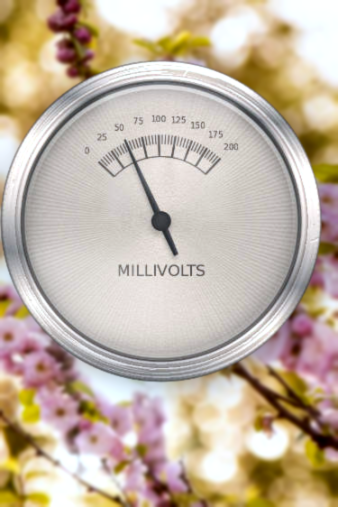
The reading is {"value": 50, "unit": "mV"}
